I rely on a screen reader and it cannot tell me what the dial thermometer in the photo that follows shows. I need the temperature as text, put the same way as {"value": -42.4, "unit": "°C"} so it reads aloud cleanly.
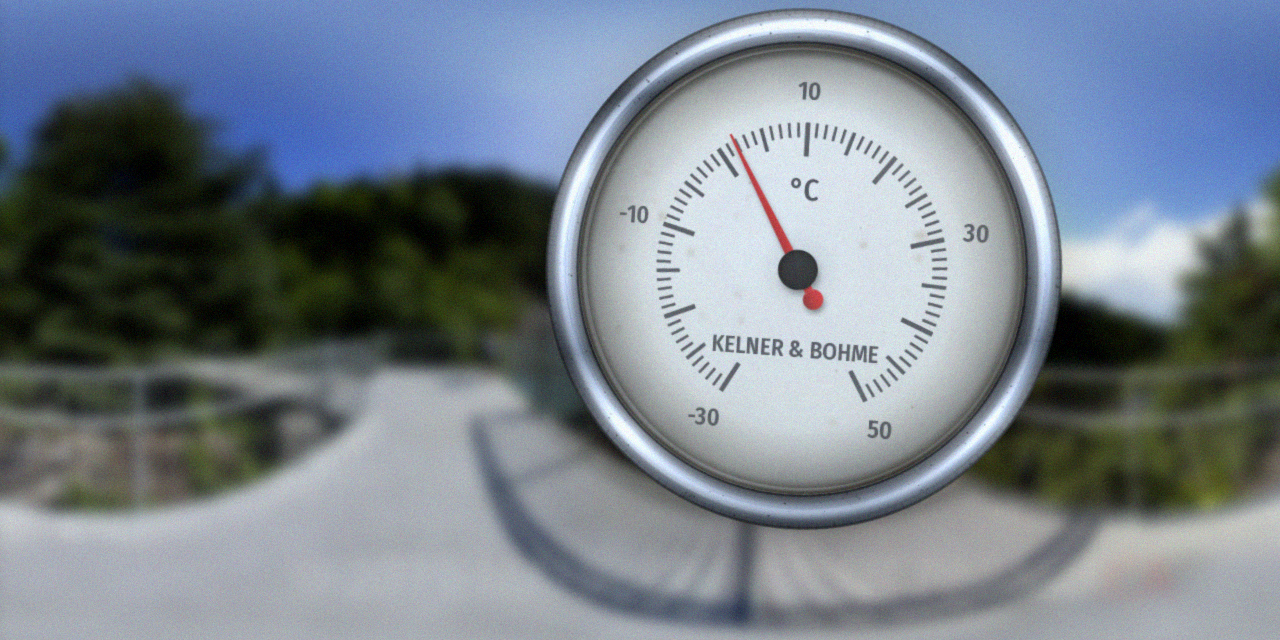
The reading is {"value": 2, "unit": "°C"}
